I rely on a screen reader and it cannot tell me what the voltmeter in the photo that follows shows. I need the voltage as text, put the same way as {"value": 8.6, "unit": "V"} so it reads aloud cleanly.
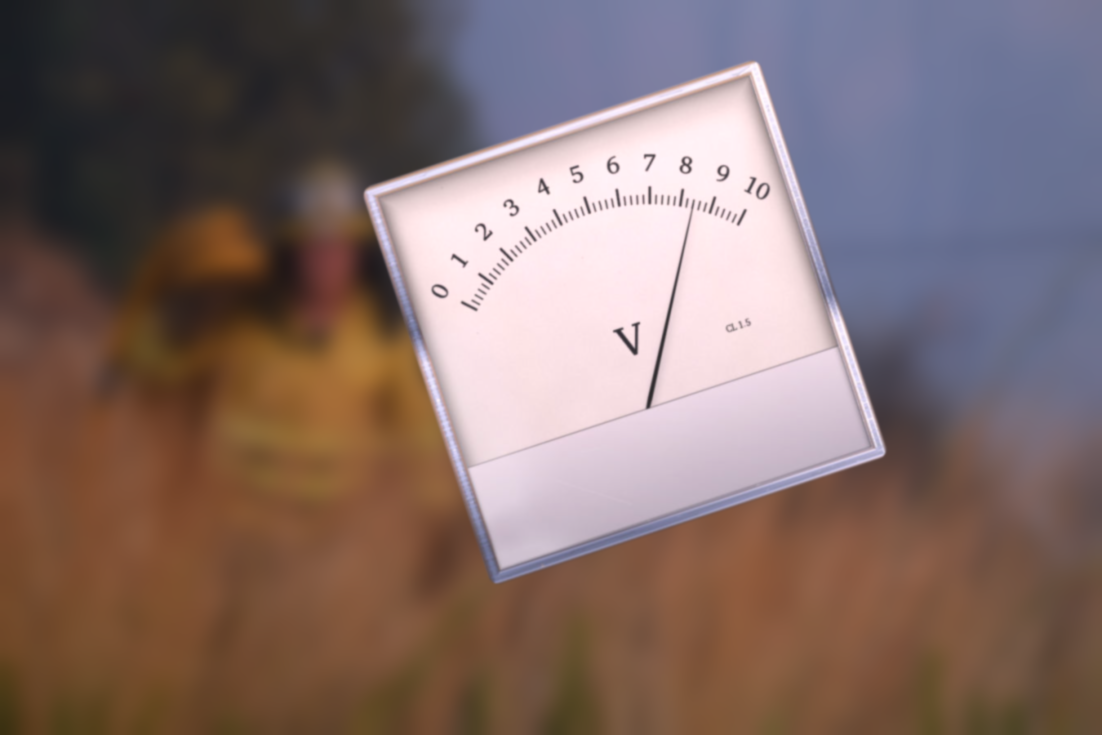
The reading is {"value": 8.4, "unit": "V"}
